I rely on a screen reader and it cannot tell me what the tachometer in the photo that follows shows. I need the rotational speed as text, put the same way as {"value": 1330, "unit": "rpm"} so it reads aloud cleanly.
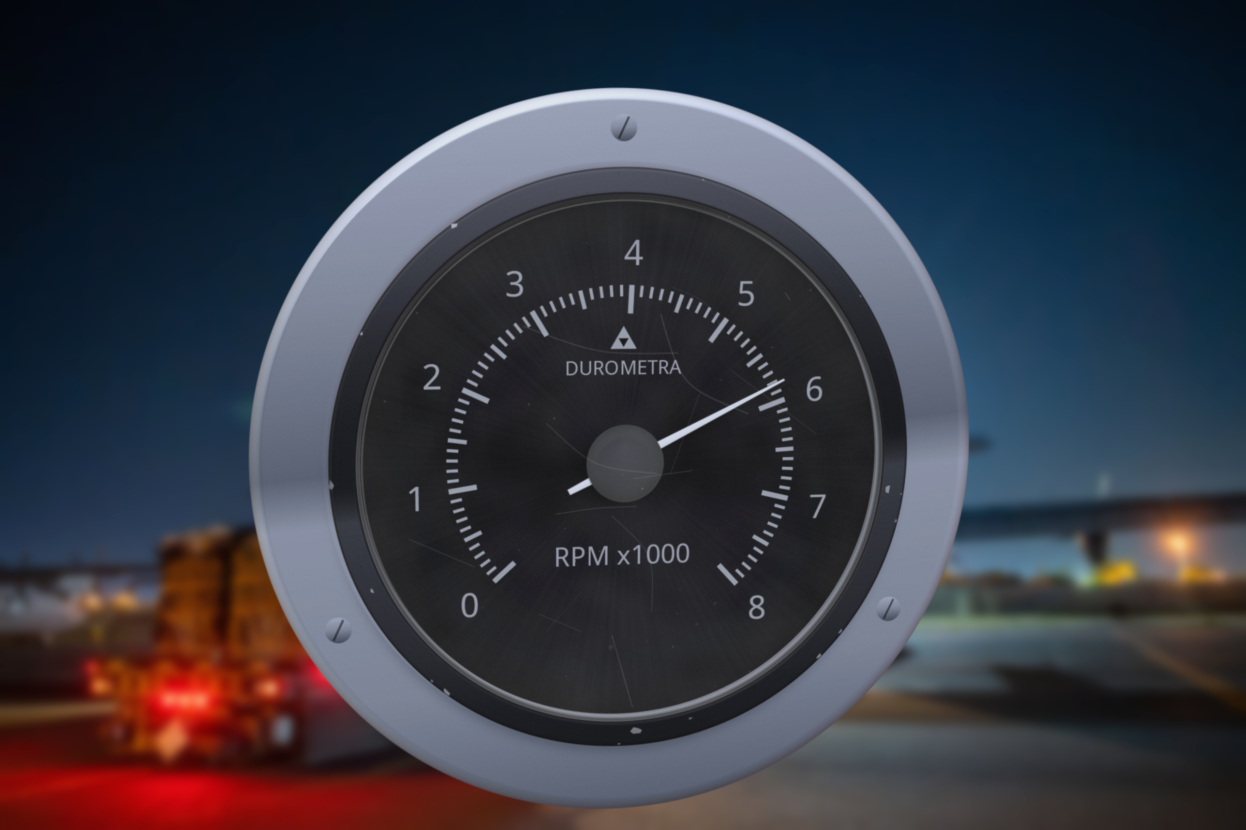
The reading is {"value": 5800, "unit": "rpm"}
